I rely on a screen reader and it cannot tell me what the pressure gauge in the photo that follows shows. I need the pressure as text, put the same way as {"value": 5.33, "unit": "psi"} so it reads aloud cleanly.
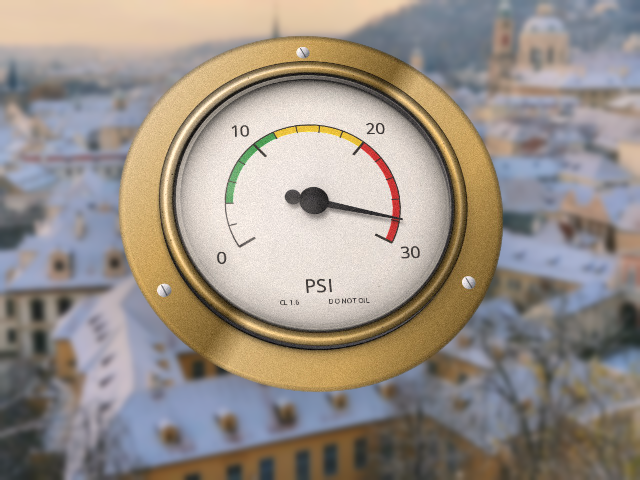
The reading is {"value": 28, "unit": "psi"}
